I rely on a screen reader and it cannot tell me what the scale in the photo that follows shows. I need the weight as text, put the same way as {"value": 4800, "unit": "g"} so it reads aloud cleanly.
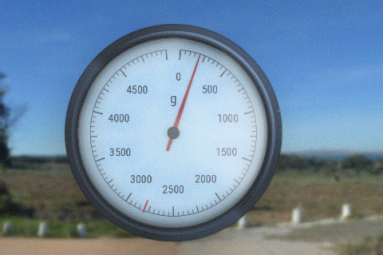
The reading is {"value": 200, "unit": "g"}
